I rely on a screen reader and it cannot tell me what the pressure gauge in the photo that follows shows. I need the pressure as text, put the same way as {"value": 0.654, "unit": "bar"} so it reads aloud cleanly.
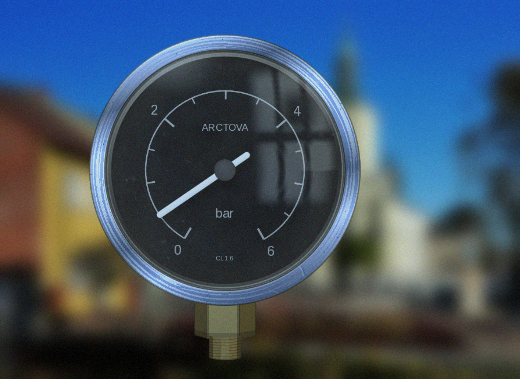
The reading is {"value": 0.5, "unit": "bar"}
